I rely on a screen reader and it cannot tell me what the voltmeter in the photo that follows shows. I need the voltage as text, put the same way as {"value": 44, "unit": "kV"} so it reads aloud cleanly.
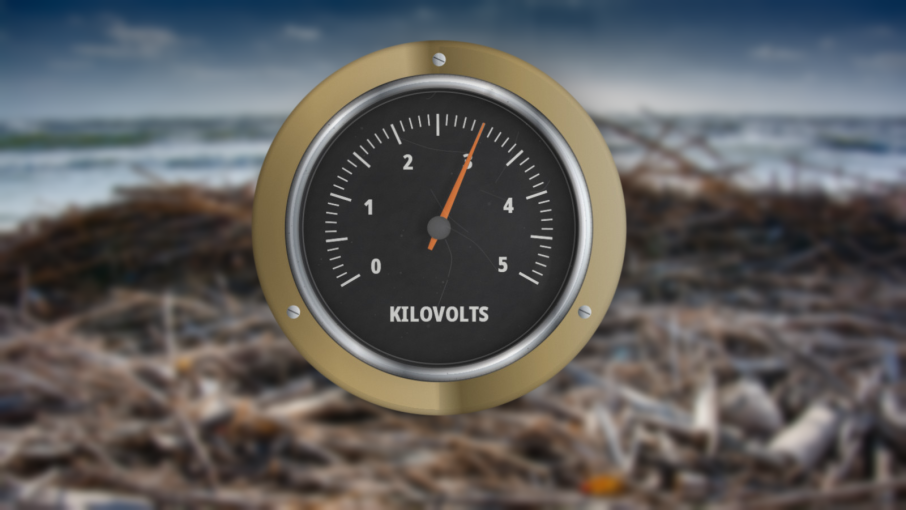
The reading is {"value": 3, "unit": "kV"}
